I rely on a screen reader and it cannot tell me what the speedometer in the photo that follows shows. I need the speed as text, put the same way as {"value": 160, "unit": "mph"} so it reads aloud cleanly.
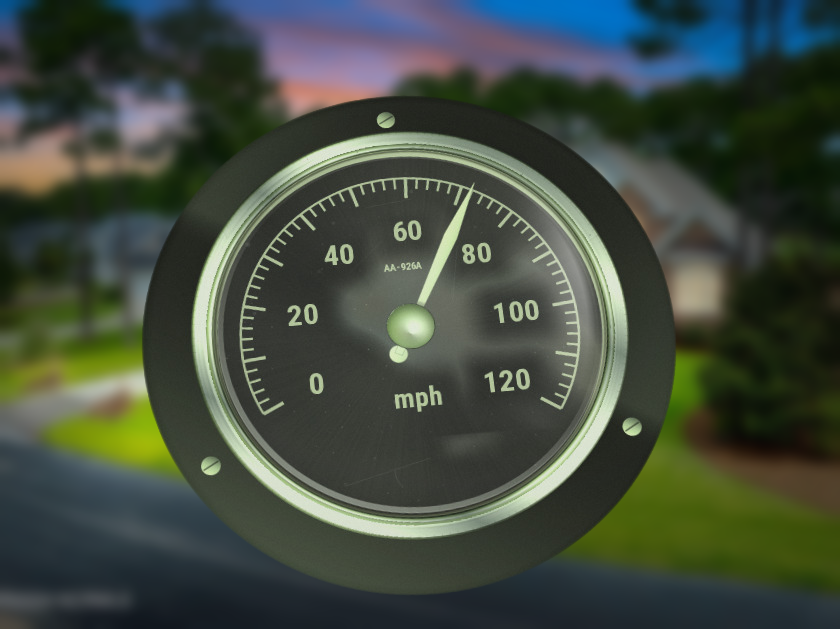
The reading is {"value": 72, "unit": "mph"}
